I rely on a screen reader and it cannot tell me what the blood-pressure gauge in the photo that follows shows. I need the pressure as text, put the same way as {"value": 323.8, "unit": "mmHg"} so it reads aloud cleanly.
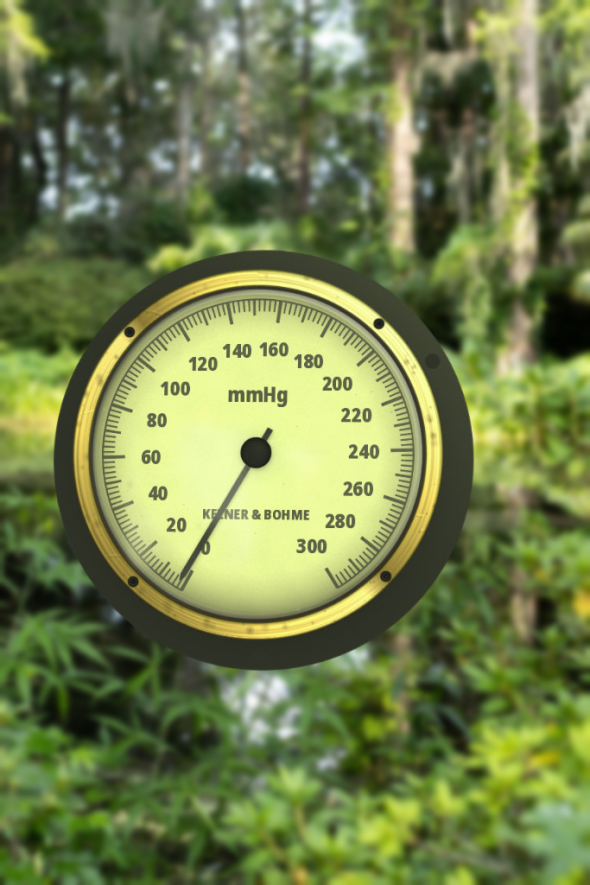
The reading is {"value": 2, "unit": "mmHg"}
